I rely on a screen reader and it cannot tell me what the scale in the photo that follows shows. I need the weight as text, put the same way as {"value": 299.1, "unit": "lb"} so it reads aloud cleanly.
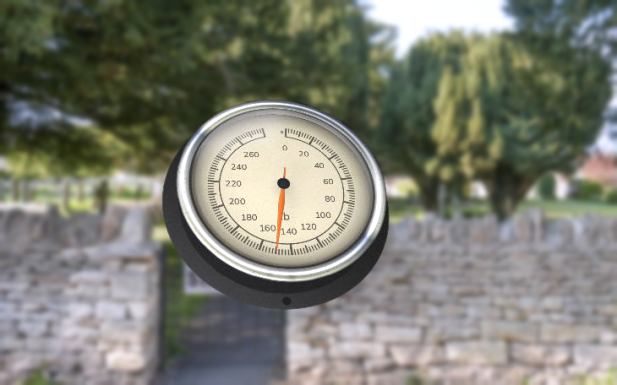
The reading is {"value": 150, "unit": "lb"}
